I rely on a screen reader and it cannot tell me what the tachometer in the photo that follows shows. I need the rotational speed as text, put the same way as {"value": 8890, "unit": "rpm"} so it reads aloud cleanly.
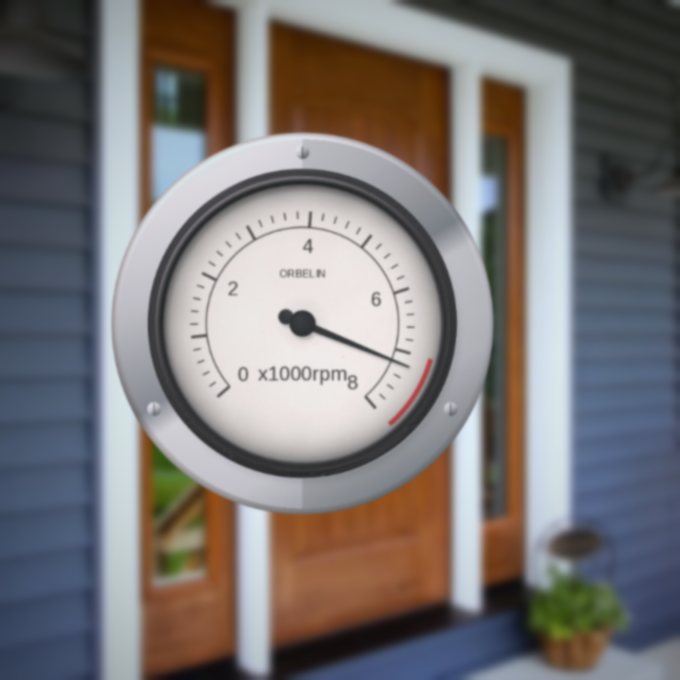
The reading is {"value": 7200, "unit": "rpm"}
